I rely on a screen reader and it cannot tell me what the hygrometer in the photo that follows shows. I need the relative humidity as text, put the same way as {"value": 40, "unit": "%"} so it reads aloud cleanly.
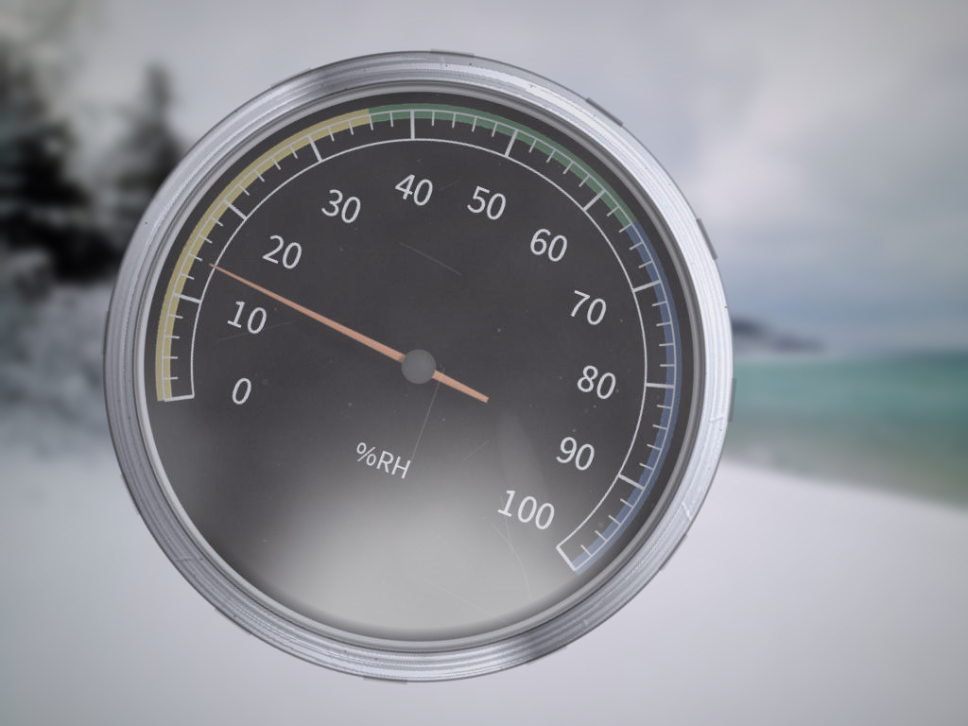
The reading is {"value": 14, "unit": "%"}
